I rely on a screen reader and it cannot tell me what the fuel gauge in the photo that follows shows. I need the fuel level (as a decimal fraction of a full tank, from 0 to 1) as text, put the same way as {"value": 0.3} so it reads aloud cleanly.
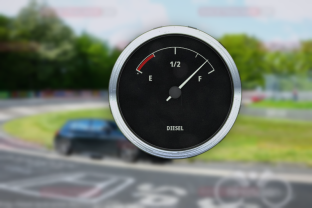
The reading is {"value": 0.875}
